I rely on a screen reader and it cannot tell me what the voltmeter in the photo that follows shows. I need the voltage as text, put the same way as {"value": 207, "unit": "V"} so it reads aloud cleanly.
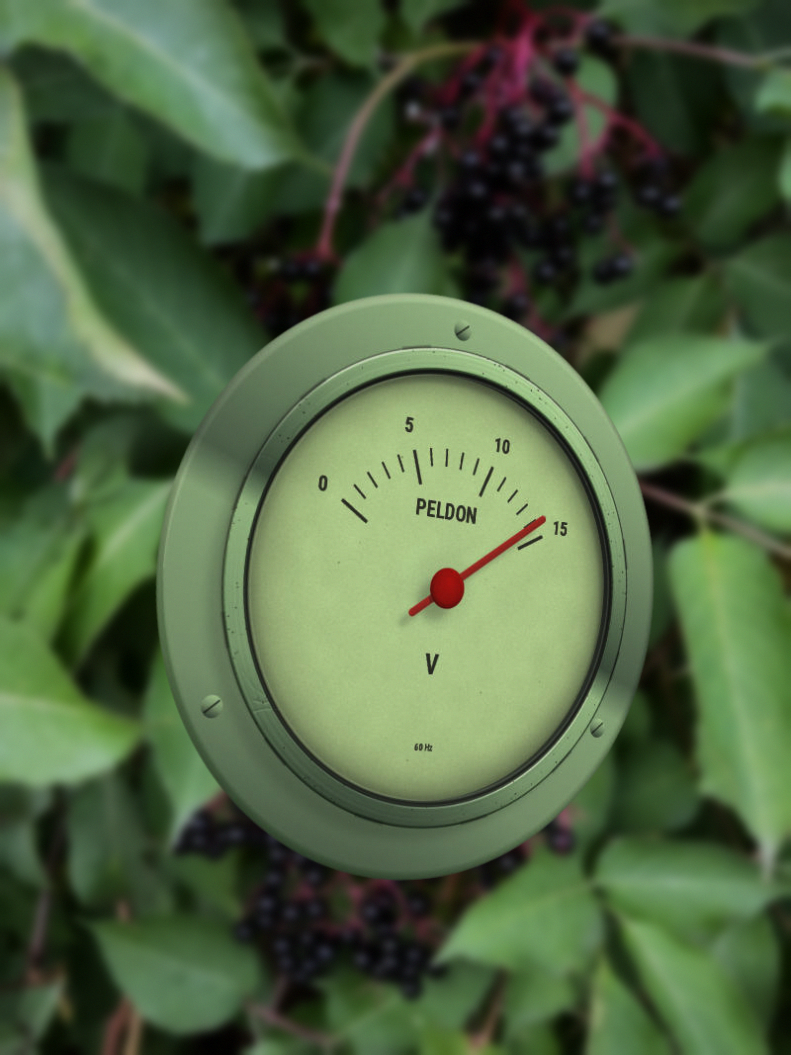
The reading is {"value": 14, "unit": "V"}
